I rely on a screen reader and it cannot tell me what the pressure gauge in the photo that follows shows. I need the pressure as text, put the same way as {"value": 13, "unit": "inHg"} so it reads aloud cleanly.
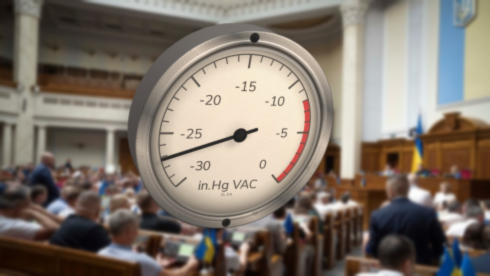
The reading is {"value": -27, "unit": "inHg"}
